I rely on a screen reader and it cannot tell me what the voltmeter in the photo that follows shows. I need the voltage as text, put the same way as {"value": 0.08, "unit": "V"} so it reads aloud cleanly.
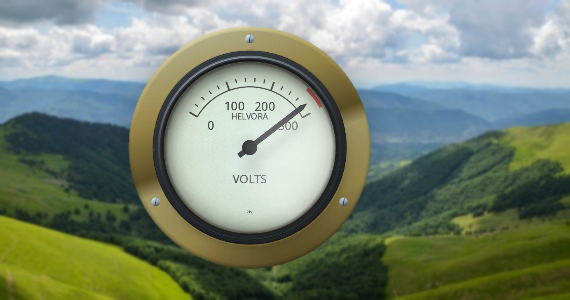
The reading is {"value": 280, "unit": "V"}
